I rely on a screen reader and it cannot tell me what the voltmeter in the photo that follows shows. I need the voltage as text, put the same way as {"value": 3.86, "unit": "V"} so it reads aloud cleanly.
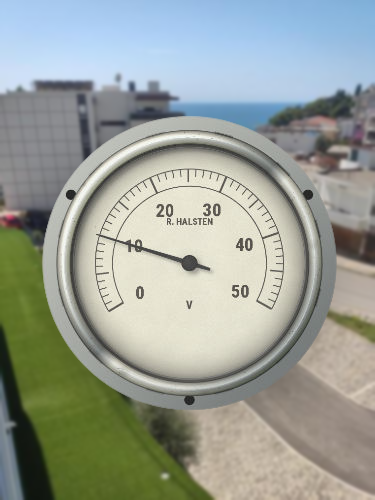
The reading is {"value": 10, "unit": "V"}
